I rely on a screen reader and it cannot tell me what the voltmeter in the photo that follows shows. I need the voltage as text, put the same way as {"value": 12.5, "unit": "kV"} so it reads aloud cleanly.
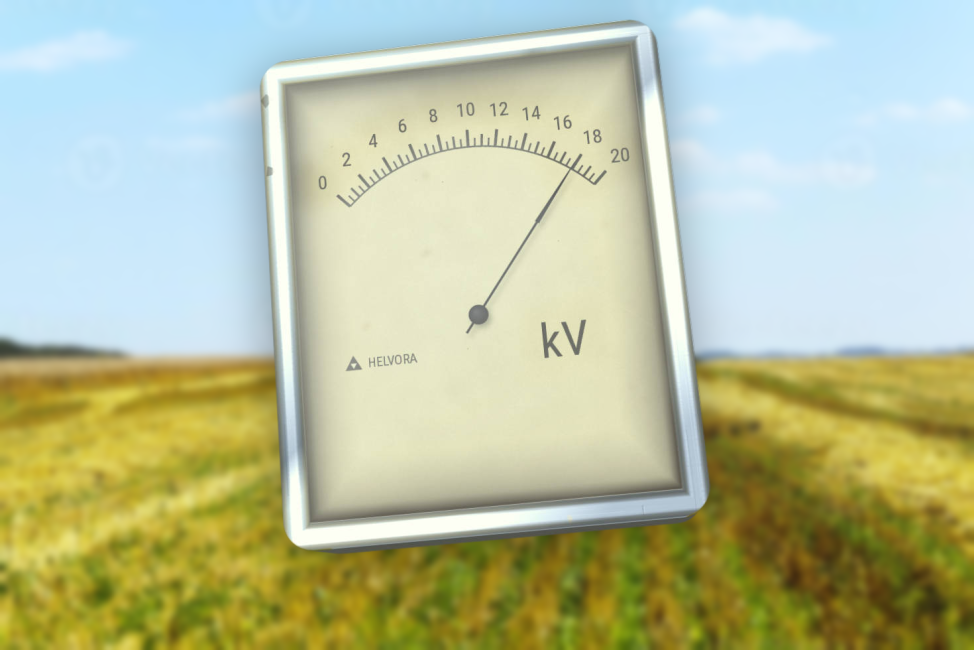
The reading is {"value": 18, "unit": "kV"}
